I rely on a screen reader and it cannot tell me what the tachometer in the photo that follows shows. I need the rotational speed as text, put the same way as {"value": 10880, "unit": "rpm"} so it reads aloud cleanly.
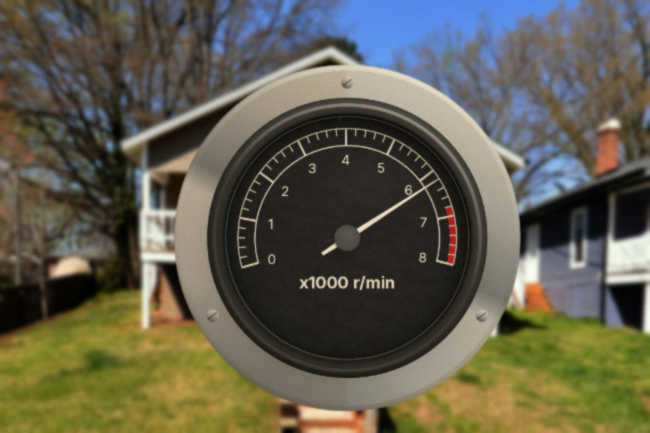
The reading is {"value": 6200, "unit": "rpm"}
